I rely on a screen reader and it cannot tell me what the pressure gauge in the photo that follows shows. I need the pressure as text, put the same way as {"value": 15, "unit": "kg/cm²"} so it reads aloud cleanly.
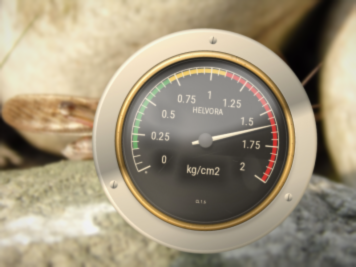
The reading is {"value": 1.6, "unit": "kg/cm²"}
